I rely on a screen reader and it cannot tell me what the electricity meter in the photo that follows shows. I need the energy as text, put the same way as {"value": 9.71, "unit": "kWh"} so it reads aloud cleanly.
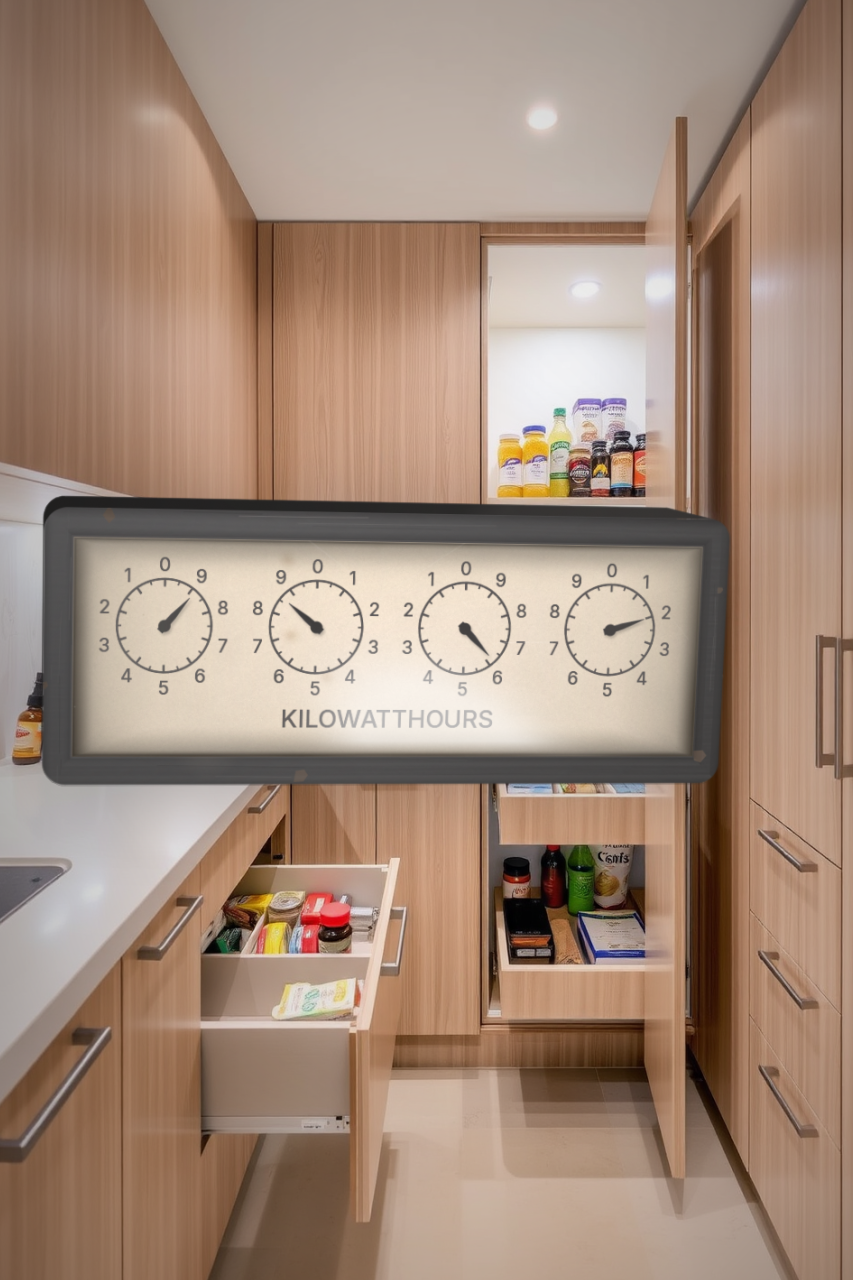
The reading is {"value": 8862, "unit": "kWh"}
